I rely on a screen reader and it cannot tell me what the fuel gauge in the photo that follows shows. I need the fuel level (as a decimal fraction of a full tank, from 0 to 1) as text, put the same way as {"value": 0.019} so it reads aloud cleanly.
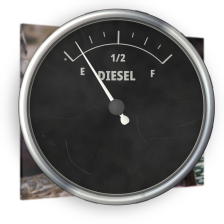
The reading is {"value": 0.125}
